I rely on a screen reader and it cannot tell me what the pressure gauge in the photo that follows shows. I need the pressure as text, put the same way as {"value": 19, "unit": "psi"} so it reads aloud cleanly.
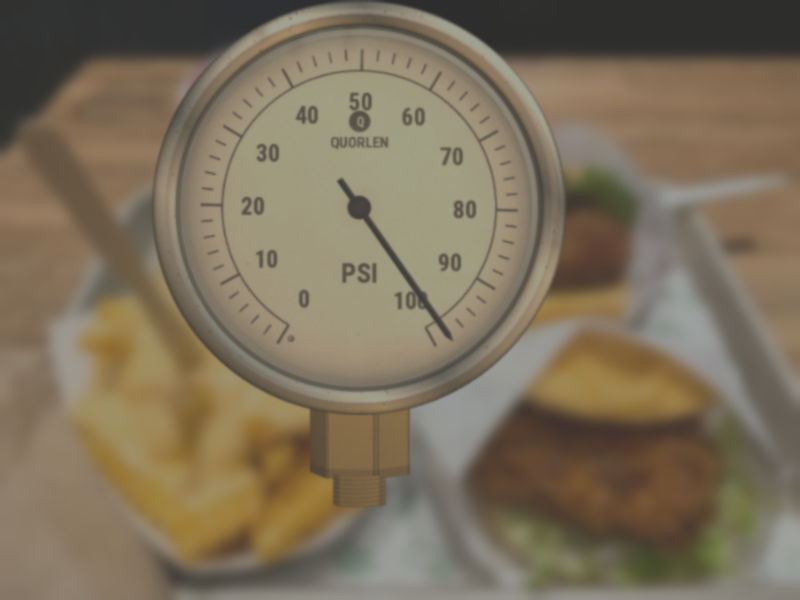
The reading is {"value": 98, "unit": "psi"}
